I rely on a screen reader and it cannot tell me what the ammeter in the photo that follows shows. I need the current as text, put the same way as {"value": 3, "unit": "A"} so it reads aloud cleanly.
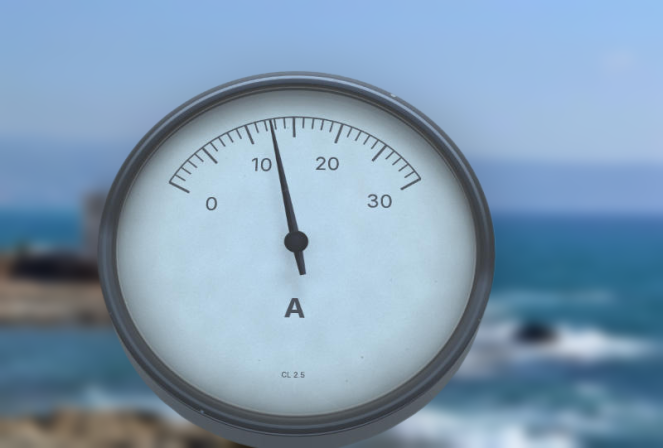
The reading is {"value": 12.5, "unit": "A"}
